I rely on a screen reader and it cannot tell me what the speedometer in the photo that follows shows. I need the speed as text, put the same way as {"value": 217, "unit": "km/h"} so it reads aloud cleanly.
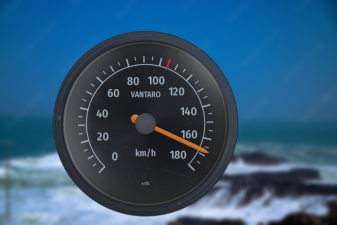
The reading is {"value": 167.5, "unit": "km/h"}
